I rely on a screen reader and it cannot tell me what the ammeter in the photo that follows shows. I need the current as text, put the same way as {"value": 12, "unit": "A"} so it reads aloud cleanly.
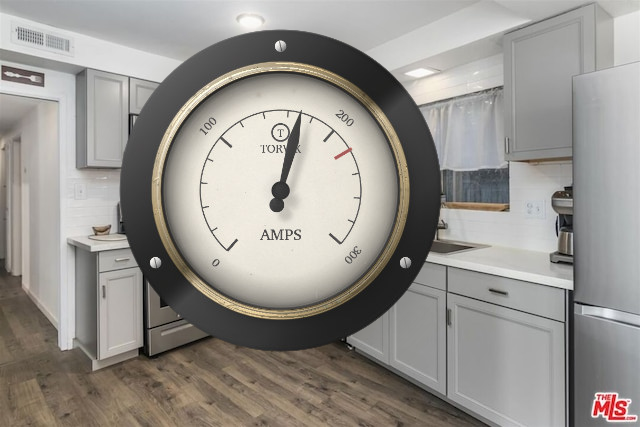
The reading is {"value": 170, "unit": "A"}
